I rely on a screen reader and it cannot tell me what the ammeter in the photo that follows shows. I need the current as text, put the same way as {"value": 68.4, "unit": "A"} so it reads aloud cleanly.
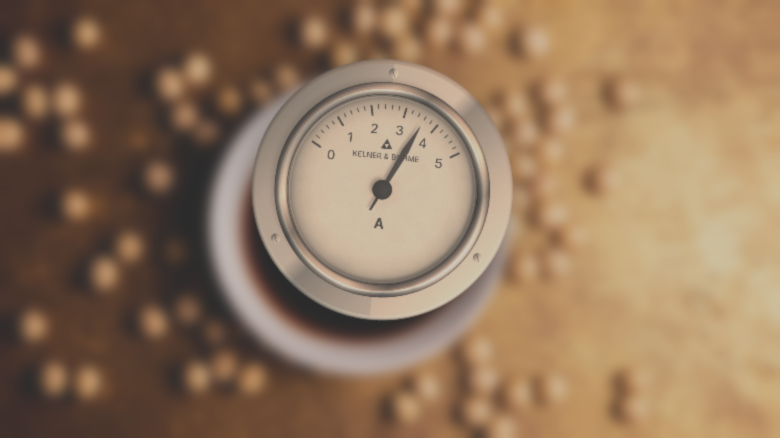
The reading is {"value": 3.6, "unit": "A"}
